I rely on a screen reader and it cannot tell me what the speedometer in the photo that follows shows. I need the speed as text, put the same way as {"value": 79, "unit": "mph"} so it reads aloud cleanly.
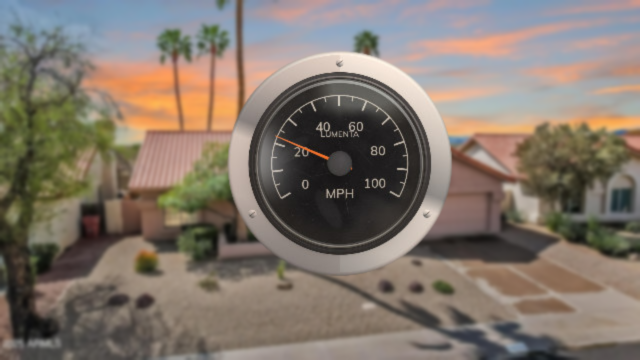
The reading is {"value": 22.5, "unit": "mph"}
